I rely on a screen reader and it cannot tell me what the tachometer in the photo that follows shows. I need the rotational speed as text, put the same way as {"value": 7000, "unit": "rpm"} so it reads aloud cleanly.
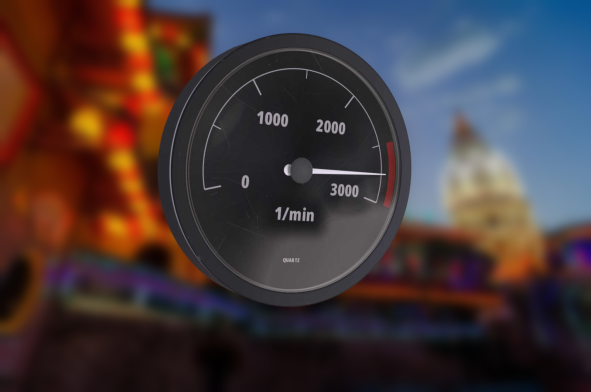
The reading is {"value": 2750, "unit": "rpm"}
